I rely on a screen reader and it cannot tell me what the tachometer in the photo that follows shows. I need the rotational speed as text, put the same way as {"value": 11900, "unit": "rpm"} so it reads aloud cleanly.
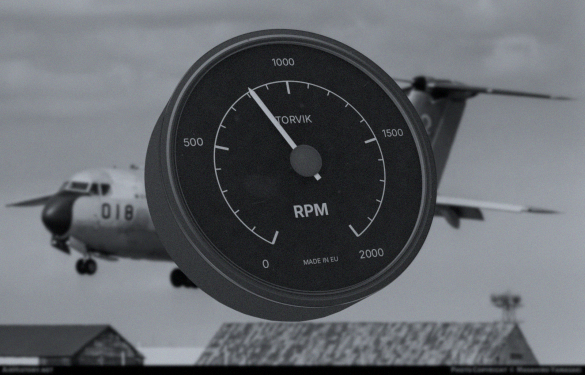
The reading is {"value": 800, "unit": "rpm"}
